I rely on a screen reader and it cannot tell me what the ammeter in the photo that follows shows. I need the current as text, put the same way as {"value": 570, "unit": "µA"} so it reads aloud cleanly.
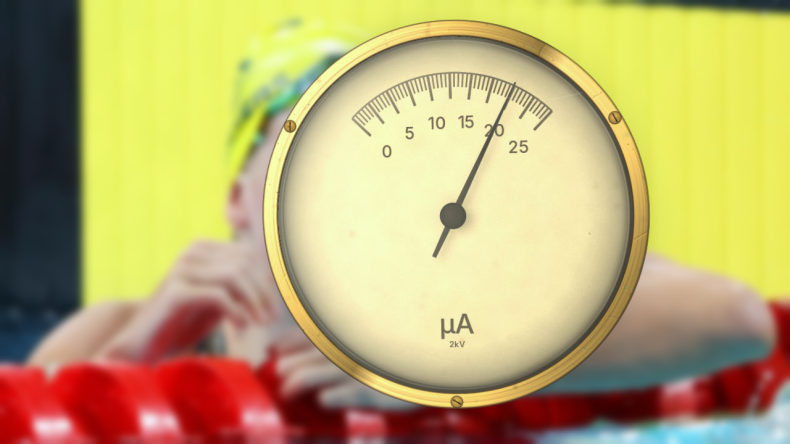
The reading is {"value": 20, "unit": "µA"}
